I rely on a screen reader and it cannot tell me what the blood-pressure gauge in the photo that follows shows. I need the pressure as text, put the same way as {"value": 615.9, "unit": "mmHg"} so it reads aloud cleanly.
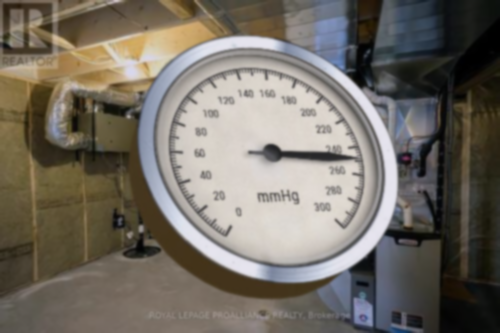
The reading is {"value": 250, "unit": "mmHg"}
